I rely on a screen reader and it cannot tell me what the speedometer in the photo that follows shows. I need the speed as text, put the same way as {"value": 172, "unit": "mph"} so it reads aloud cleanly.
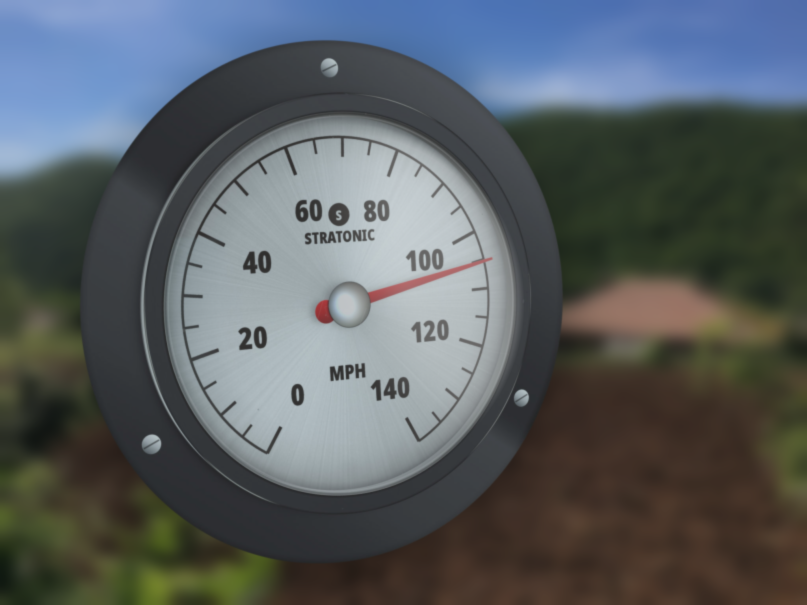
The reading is {"value": 105, "unit": "mph"}
